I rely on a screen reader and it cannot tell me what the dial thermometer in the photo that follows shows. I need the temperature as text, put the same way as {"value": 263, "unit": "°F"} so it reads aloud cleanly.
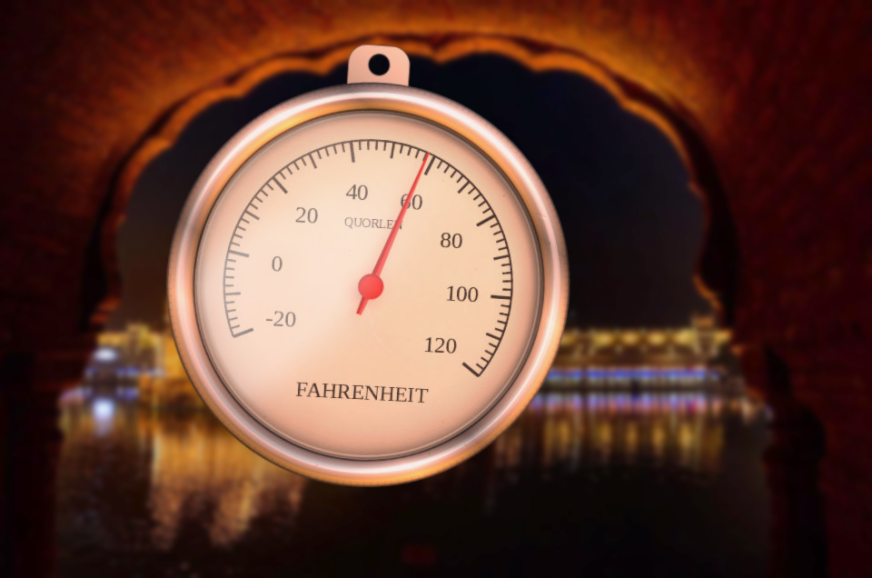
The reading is {"value": 58, "unit": "°F"}
